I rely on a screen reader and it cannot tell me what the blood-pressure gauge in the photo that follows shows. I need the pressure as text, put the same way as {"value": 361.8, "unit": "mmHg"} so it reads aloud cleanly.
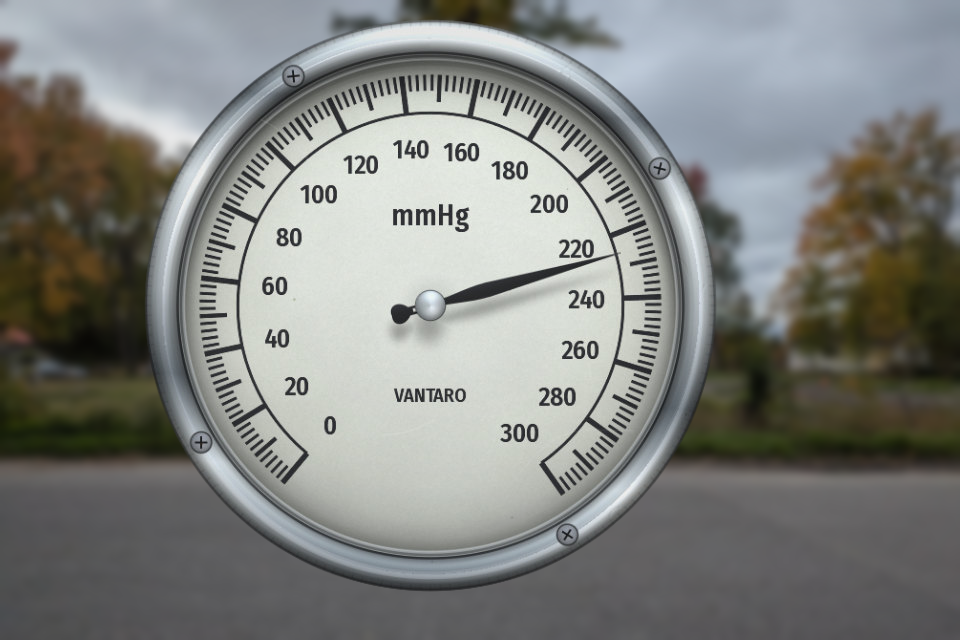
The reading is {"value": 226, "unit": "mmHg"}
